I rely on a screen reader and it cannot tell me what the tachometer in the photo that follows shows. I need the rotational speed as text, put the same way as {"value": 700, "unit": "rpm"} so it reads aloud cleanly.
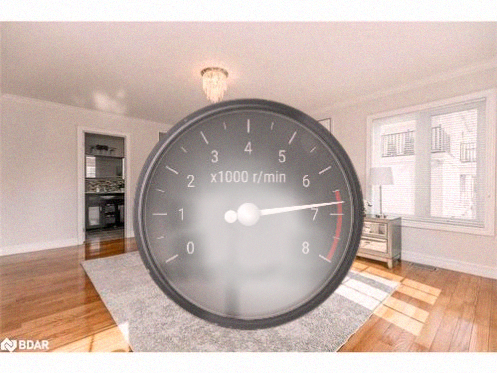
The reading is {"value": 6750, "unit": "rpm"}
